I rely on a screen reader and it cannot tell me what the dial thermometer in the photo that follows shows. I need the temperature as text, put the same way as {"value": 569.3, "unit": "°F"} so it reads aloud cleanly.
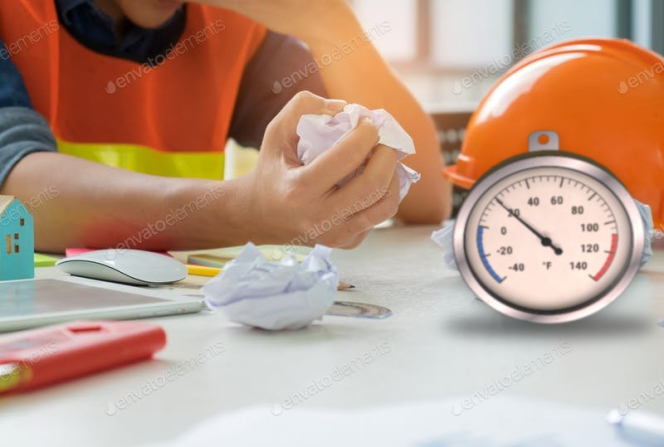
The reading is {"value": 20, "unit": "°F"}
